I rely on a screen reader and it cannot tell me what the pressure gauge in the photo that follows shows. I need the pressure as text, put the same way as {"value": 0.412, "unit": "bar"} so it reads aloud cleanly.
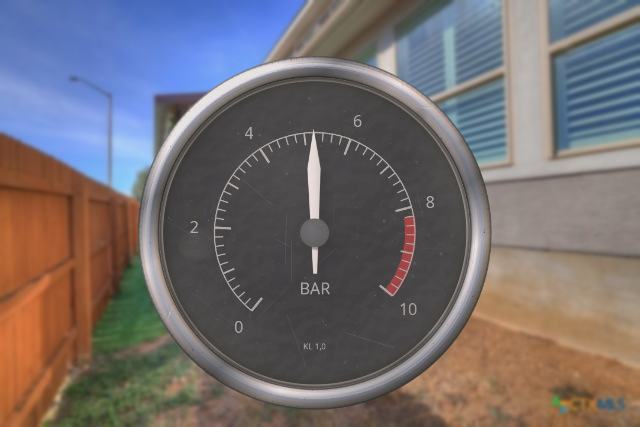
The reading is {"value": 5.2, "unit": "bar"}
